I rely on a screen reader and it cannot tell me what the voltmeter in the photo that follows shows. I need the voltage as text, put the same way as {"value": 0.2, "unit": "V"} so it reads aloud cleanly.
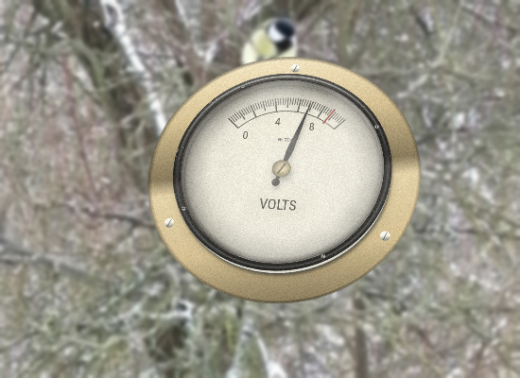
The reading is {"value": 7, "unit": "V"}
